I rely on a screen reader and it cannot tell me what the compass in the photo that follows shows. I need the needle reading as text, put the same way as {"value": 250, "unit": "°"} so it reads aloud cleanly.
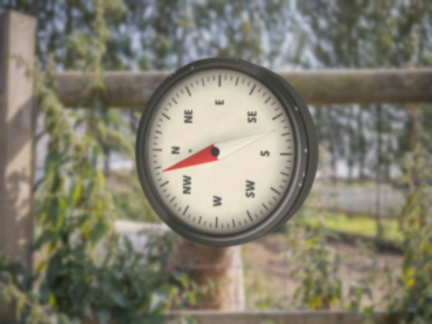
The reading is {"value": 340, "unit": "°"}
